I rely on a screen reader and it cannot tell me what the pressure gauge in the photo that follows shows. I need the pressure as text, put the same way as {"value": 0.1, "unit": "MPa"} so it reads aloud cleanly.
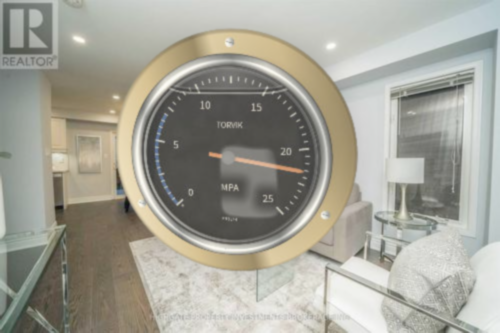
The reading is {"value": 21.5, "unit": "MPa"}
